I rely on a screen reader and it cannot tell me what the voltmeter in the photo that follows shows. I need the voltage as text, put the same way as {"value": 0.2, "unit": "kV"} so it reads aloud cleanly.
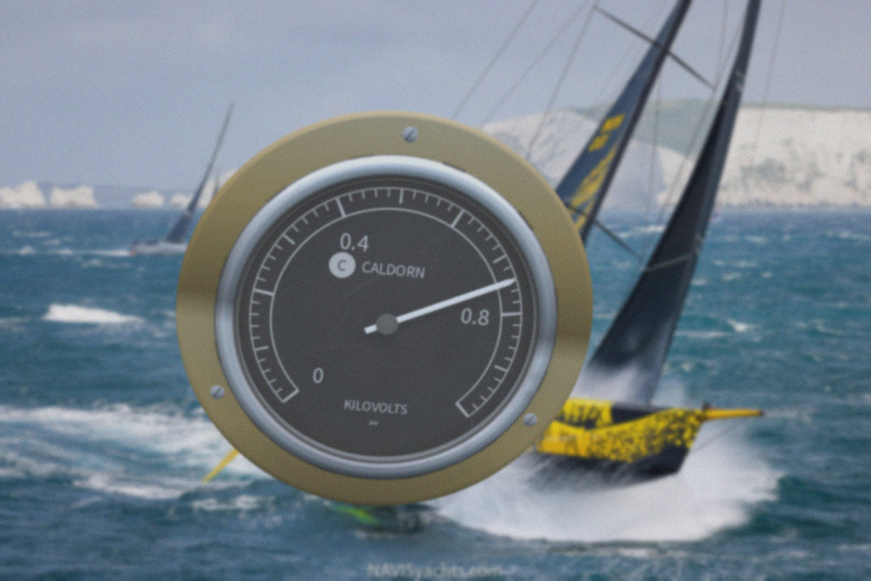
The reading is {"value": 0.74, "unit": "kV"}
